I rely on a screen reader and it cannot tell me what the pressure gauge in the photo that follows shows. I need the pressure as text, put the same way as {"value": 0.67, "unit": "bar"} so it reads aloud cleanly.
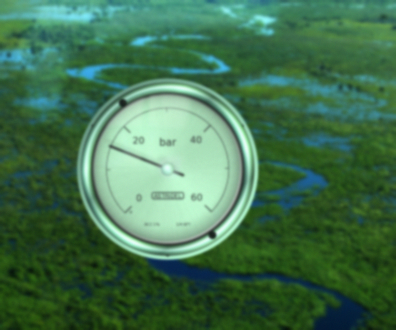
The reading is {"value": 15, "unit": "bar"}
